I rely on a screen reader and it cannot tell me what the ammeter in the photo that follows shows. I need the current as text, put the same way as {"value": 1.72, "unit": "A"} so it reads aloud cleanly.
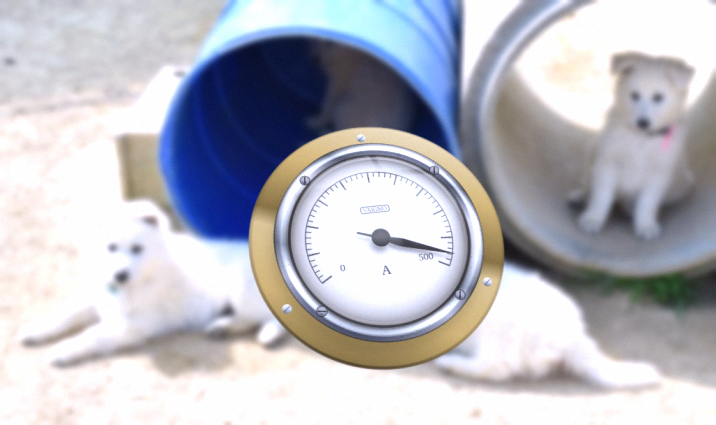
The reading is {"value": 480, "unit": "A"}
